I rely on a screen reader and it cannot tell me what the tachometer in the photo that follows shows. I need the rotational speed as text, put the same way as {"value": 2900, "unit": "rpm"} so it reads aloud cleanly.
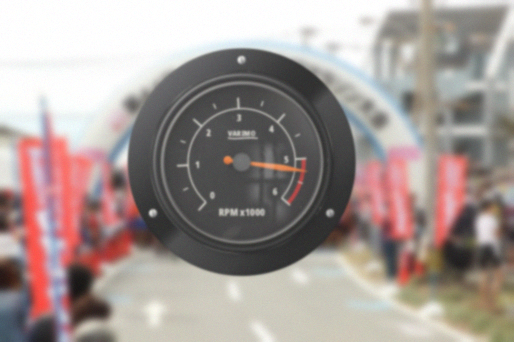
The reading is {"value": 5250, "unit": "rpm"}
